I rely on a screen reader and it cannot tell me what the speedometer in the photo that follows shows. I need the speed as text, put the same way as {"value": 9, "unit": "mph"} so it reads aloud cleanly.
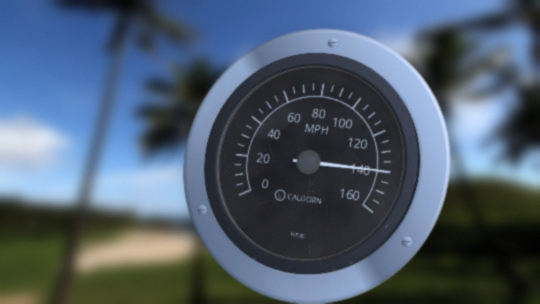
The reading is {"value": 140, "unit": "mph"}
